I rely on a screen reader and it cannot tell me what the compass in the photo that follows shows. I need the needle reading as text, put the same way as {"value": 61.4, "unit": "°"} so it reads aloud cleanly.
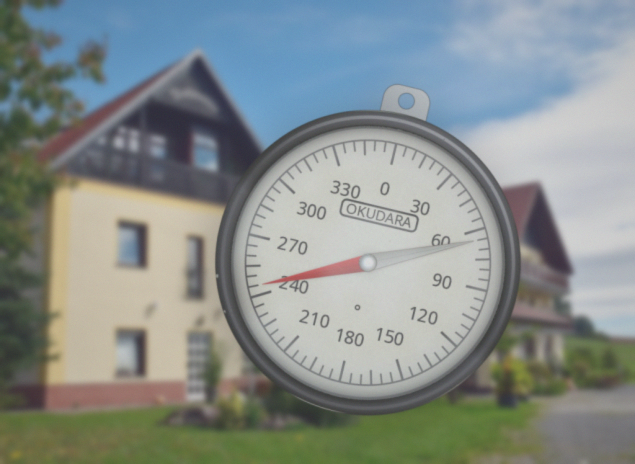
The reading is {"value": 245, "unit": "°"}
